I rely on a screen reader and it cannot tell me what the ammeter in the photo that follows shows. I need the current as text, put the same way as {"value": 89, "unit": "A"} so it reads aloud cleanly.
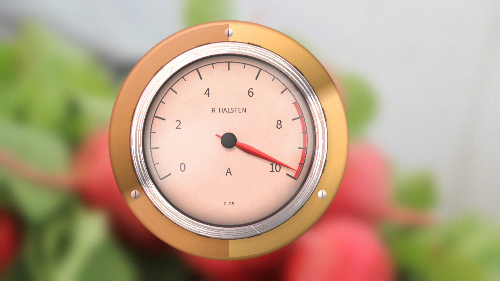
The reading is {"value": 9.75, "unit": "A"}
